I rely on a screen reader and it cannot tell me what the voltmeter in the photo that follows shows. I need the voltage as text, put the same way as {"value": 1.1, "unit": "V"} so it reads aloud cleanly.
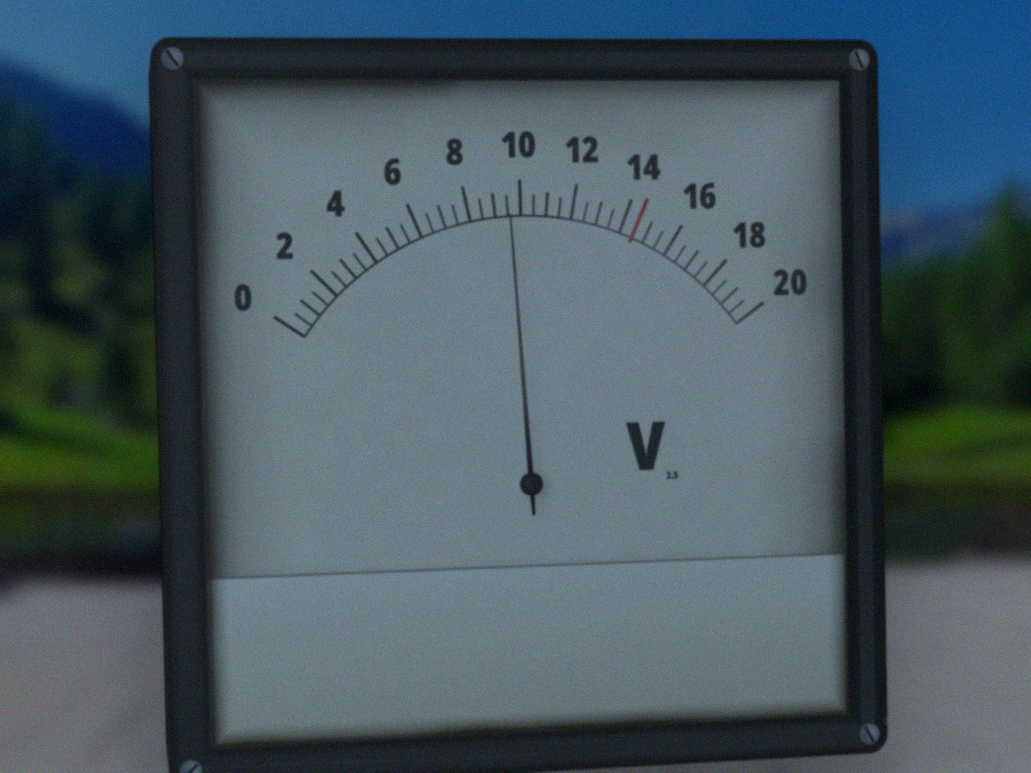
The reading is {"value": 9.5, "unit": "V"}
